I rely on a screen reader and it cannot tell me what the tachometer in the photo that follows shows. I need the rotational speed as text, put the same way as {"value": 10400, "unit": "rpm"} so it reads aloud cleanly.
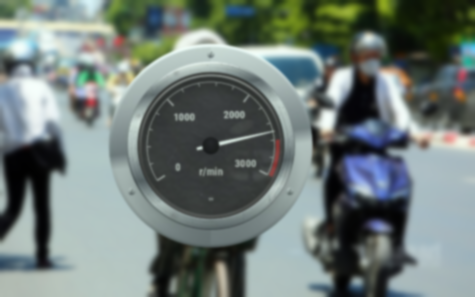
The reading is {"value": 2500, "unit": "rpm"}
